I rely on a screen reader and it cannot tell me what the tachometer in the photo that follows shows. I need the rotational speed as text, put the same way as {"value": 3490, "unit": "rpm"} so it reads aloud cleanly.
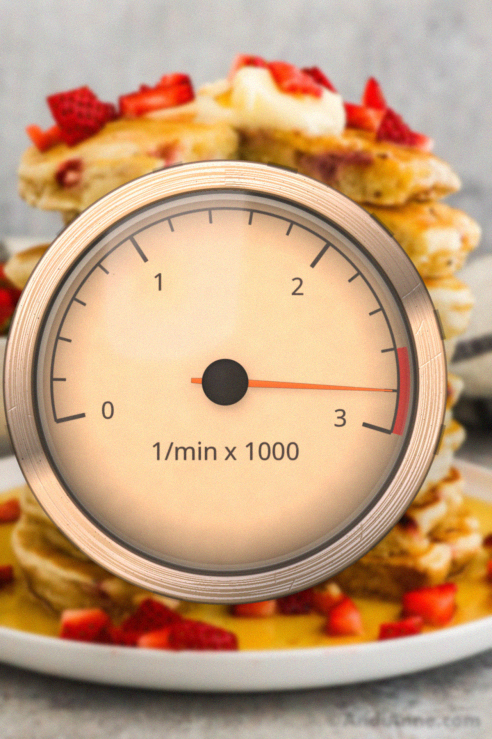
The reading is {"value": 2800, "unit": "rpm"}
